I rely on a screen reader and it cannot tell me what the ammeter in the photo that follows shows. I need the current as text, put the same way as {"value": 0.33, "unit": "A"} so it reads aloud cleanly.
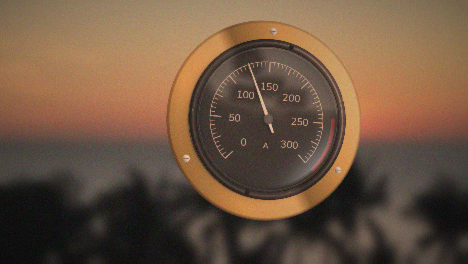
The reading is {"value": 125, "unit": "A"}
